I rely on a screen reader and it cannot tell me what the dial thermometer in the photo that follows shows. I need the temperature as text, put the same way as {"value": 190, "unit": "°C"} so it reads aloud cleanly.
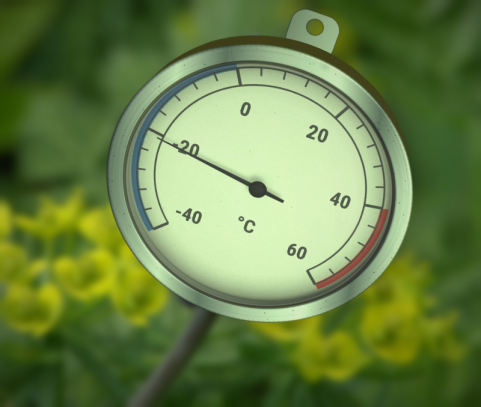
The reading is {"value": -20, "unit": "°C"}
